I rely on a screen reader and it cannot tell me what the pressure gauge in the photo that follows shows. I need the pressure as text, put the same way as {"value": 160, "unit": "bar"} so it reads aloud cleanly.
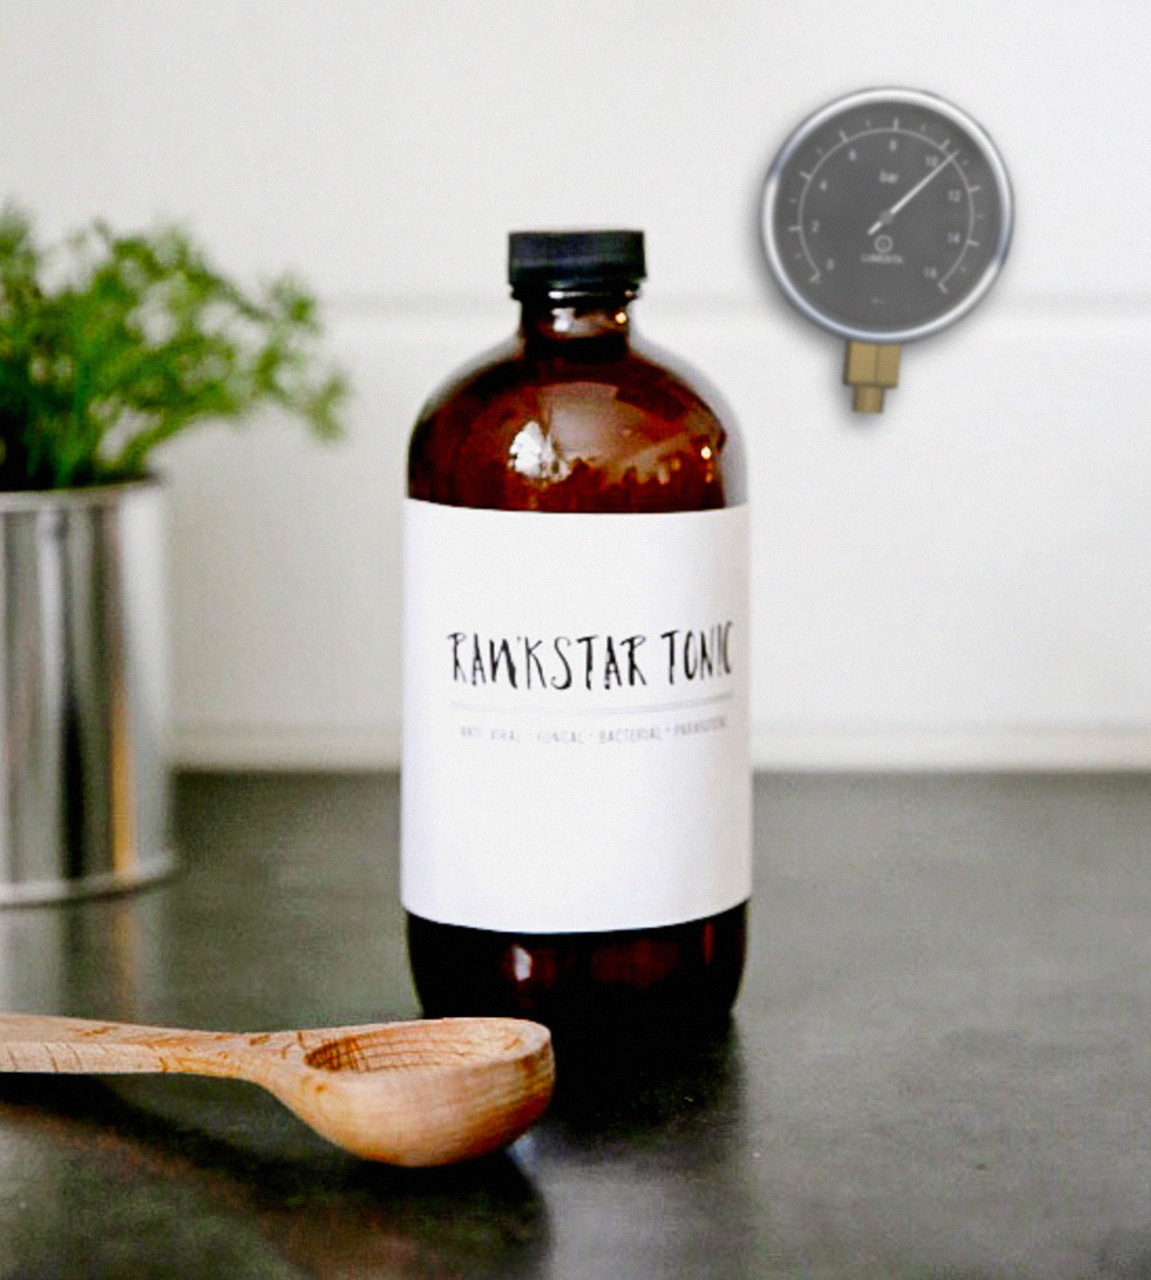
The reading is {"value": 10.5, "unit": "bar"}
